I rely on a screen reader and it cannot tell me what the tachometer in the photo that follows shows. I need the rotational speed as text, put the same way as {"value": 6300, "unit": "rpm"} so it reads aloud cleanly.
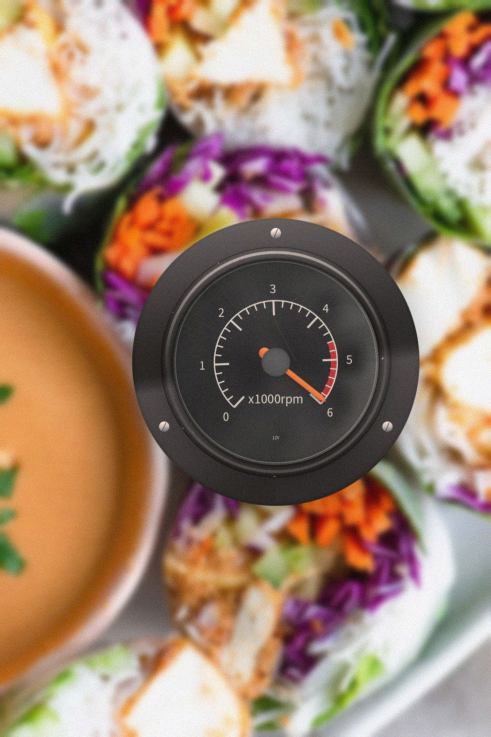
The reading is {"value": 5900, "unit": "rpm"}
